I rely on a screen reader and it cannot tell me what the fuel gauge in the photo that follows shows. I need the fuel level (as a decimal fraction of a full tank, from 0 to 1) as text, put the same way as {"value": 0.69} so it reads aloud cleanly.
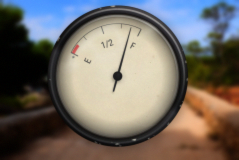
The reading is {"value": 0.875}
